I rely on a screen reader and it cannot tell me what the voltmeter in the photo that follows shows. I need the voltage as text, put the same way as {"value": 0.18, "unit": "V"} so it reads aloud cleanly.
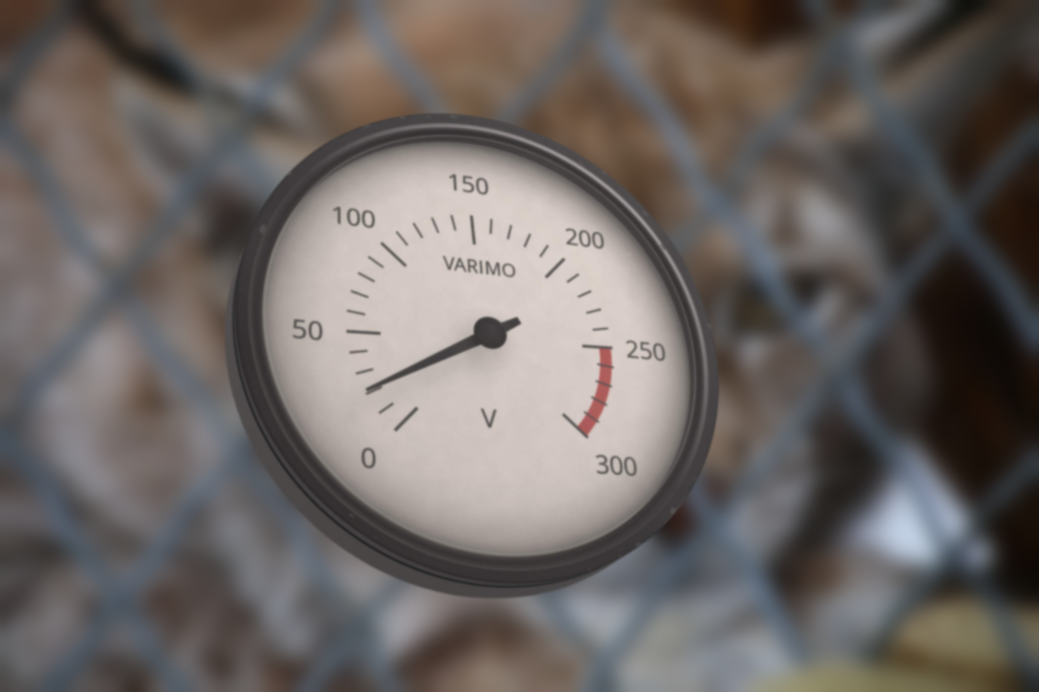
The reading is {"value": 20, "unit": "V"}
